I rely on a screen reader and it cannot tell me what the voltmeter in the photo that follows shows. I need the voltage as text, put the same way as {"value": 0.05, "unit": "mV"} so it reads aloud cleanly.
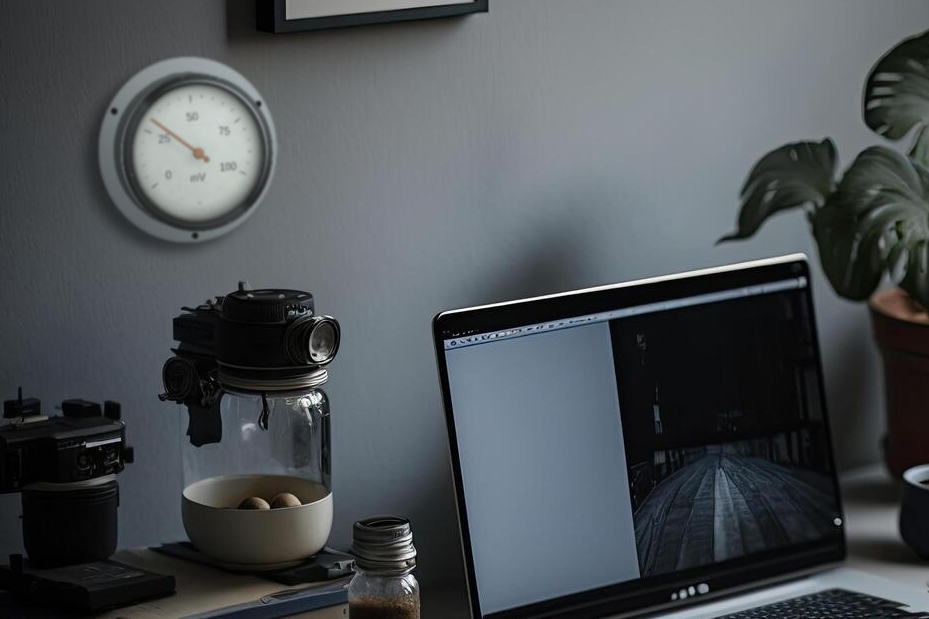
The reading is {"value": 30, "unit": "mV"}
